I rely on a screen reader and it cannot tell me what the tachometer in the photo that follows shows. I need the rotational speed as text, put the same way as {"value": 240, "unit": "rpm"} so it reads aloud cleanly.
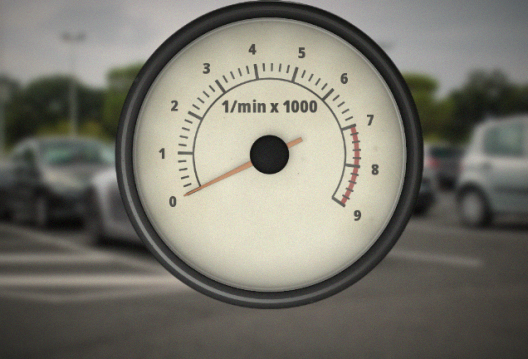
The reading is {"value": 0, "unit": "rpm"}
